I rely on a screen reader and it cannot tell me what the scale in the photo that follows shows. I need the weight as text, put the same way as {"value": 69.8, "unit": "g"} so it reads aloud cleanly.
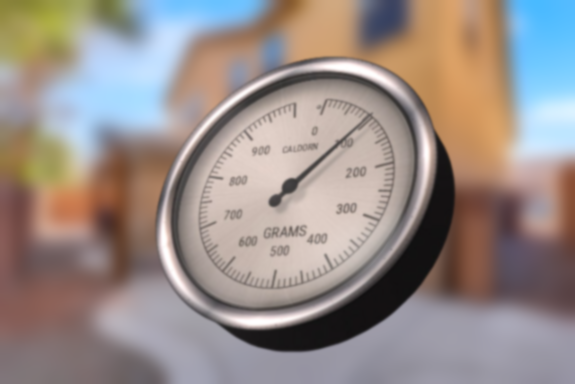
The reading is {"value": 100, "unit": "g"}
